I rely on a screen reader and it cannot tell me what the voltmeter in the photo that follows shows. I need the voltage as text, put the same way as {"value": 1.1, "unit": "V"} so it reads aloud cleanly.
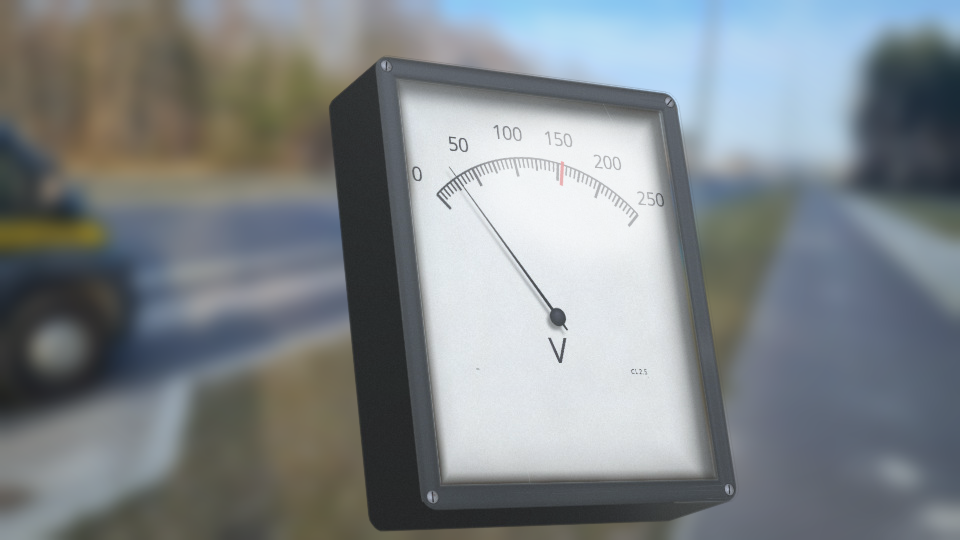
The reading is {"value": 25, "unit": "V"}
